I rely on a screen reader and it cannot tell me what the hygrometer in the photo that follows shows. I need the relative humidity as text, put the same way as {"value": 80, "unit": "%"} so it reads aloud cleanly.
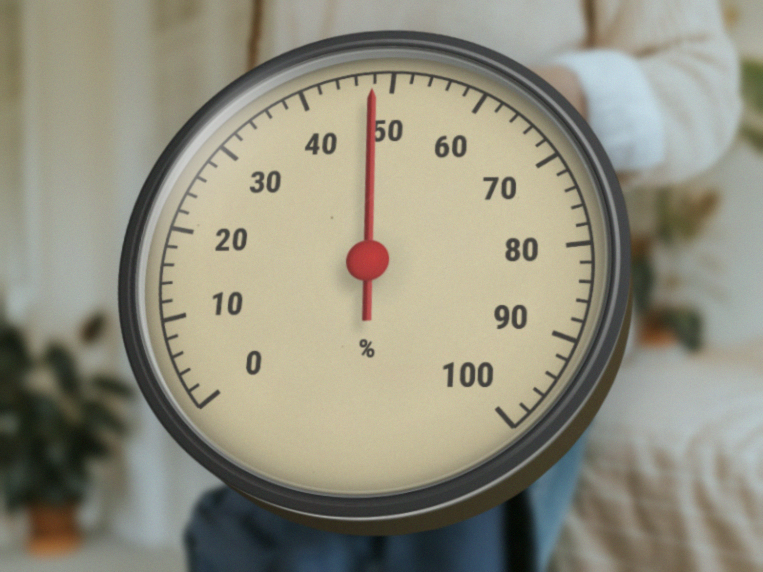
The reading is {"value": 48, "unit": "%"}
